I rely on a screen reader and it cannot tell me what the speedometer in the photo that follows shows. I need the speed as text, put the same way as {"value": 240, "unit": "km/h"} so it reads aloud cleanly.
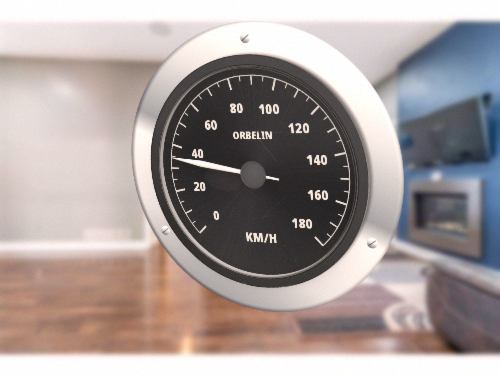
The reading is {"value": 35, "unit": "km/h"}
